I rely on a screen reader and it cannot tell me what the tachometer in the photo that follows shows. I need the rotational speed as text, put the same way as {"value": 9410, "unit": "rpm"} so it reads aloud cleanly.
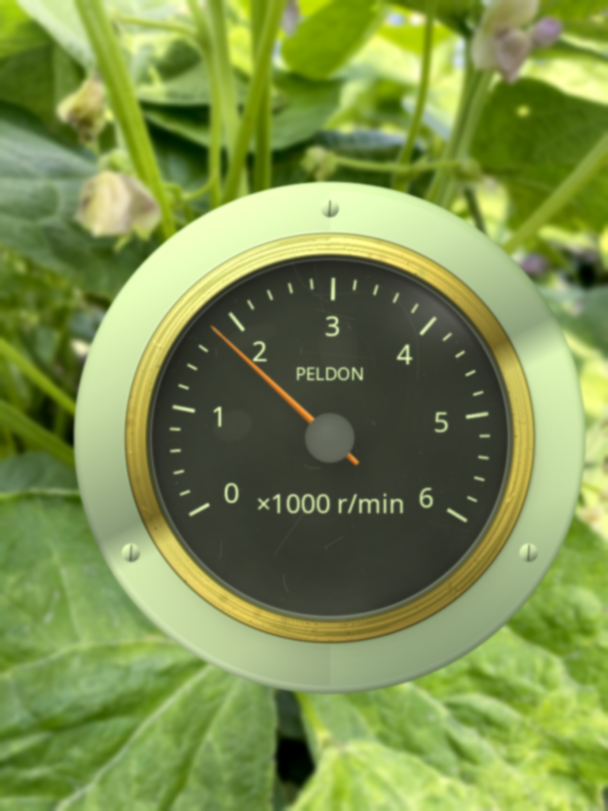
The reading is {"value": 1800, "unit": "rpm"}
